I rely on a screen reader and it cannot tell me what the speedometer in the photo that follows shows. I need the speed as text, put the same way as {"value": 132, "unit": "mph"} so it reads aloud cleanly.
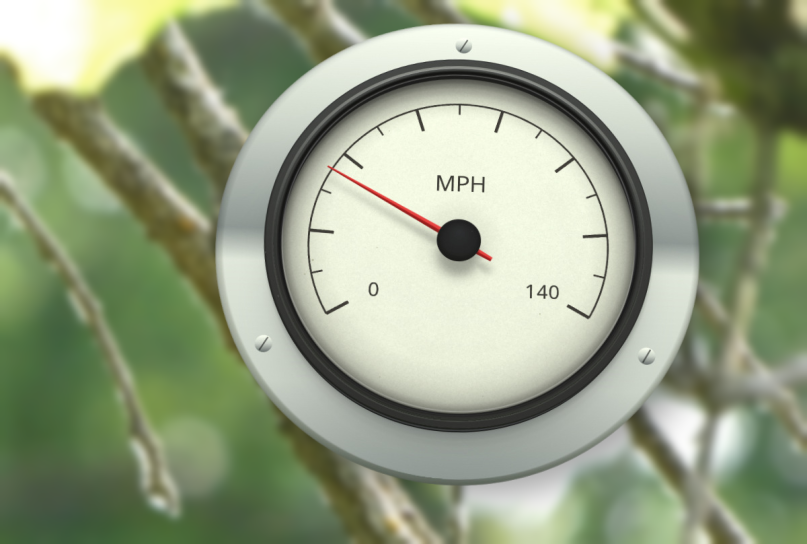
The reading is {"value": 35, "unit": "mph"}
